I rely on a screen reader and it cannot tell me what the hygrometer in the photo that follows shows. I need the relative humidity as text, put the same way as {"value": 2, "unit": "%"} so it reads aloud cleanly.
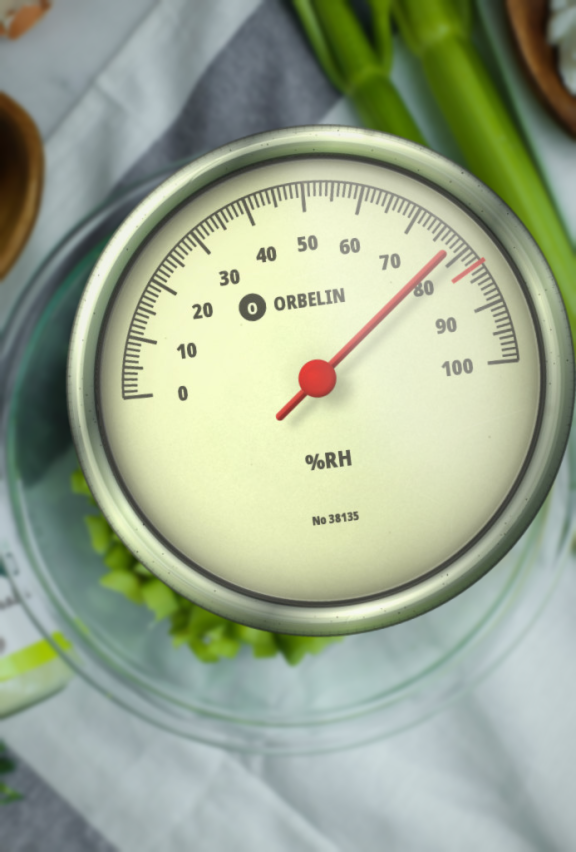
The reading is {"value": 78, "unit": "%"}
